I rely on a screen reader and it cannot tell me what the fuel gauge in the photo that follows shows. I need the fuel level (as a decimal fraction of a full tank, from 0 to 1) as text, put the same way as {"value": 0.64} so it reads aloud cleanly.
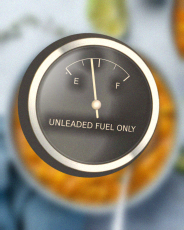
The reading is {"value": 0.375}
